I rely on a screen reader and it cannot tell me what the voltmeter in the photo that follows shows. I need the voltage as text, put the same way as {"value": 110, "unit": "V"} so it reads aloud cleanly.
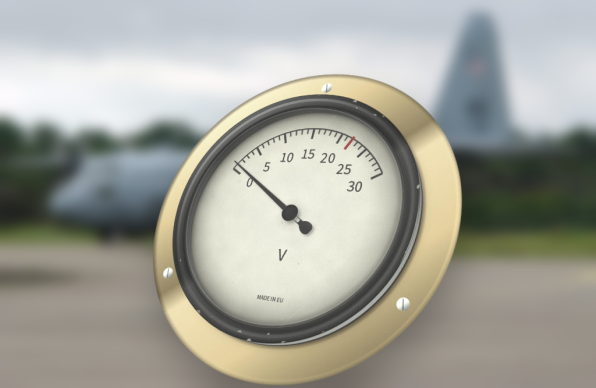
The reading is {"value": 1, "unit": "V"}
